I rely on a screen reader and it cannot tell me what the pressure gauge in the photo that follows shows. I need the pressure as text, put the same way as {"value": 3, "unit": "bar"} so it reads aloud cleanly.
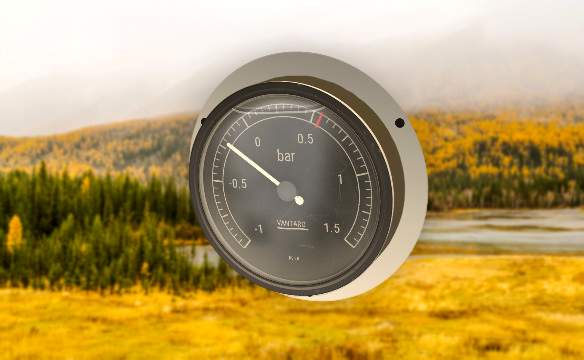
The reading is {"value": -0.2, "unit": "bar"}
